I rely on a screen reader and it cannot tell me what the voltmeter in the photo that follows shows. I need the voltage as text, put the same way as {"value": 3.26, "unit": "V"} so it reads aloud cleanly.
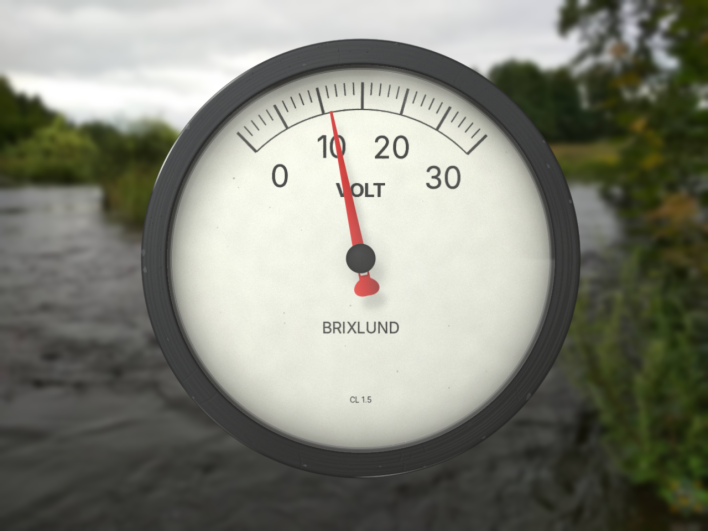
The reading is {"value": 11, "unit": "V"}
